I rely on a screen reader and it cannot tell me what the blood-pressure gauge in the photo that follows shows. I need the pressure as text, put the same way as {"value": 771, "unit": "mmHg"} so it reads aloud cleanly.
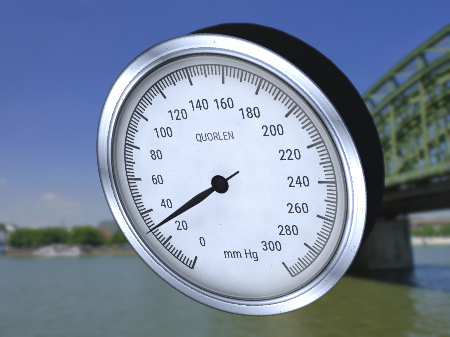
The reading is {"value": 30, "unit": "mmHg"}
